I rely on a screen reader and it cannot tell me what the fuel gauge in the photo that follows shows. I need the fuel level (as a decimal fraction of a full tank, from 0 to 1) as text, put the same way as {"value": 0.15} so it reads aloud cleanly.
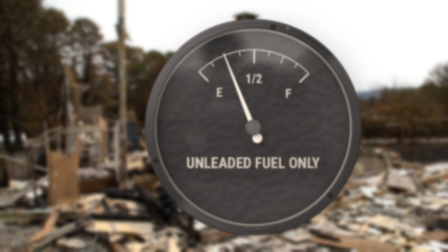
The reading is {"value": 0.25}
